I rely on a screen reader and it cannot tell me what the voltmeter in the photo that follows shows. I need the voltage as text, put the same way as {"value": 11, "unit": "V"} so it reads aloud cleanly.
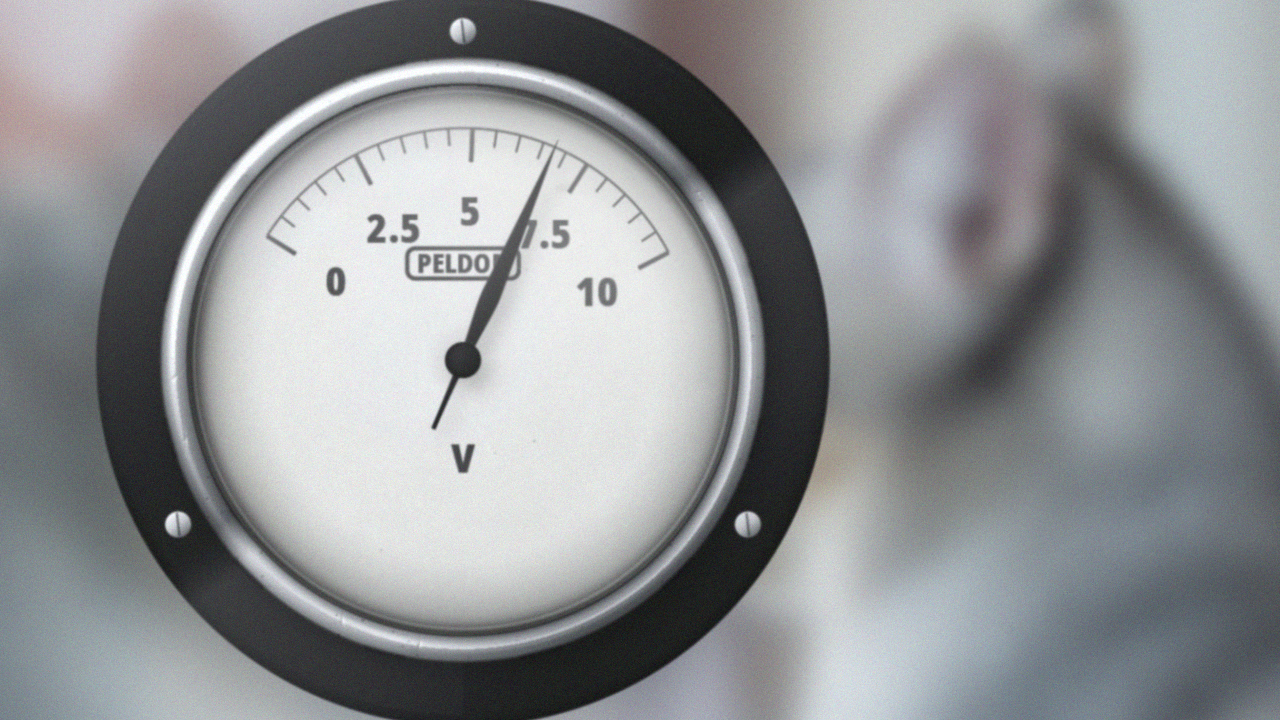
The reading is {"value": 6.75, "unit": "V"}
